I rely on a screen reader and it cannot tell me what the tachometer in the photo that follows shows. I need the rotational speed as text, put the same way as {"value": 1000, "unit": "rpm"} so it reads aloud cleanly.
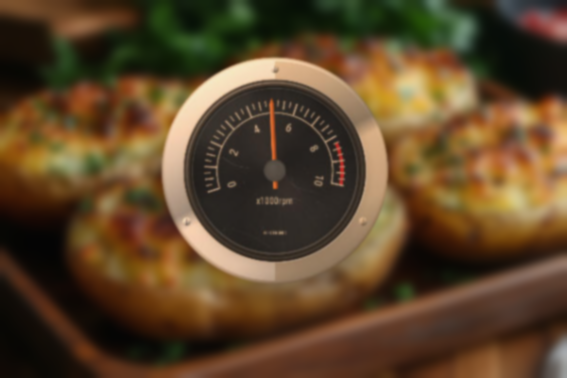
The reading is {"value": 5000, "unit": "rpm"}
